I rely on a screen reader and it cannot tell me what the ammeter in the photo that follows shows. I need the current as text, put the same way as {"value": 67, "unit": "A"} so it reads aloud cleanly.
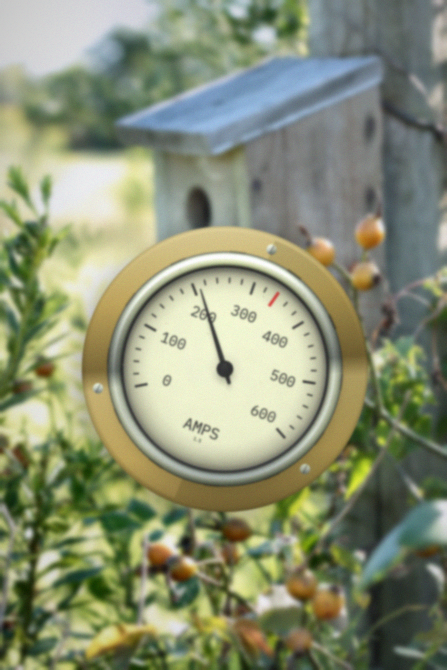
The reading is {"value": 210, "unit": "A"}
